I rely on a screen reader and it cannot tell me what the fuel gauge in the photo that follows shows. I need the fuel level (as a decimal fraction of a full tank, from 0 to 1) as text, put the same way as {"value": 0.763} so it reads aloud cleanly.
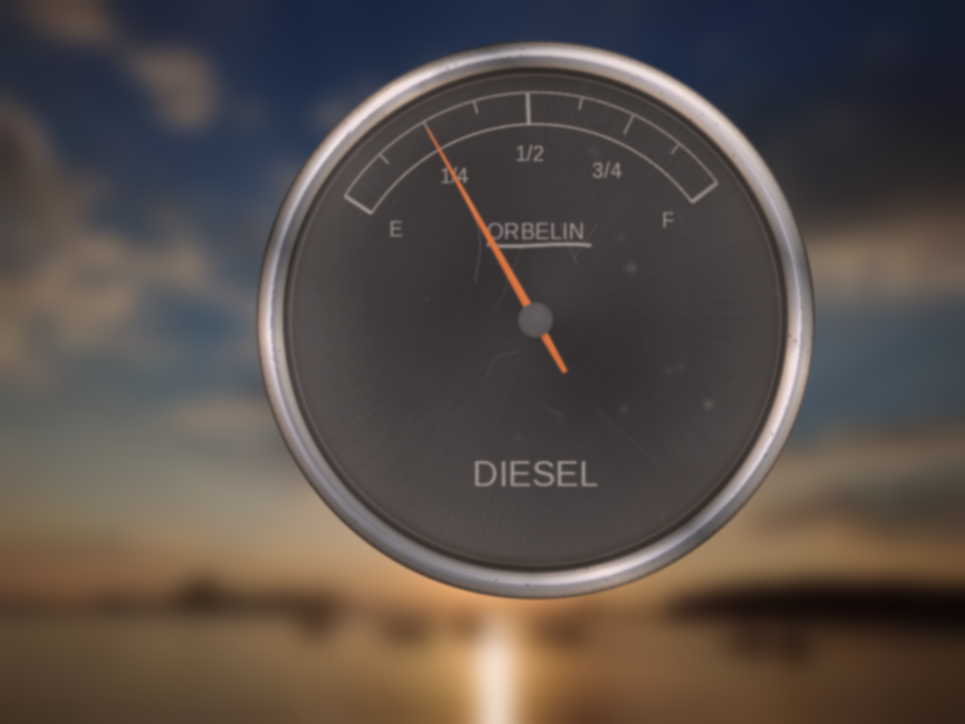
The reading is {"value": 0.25}
